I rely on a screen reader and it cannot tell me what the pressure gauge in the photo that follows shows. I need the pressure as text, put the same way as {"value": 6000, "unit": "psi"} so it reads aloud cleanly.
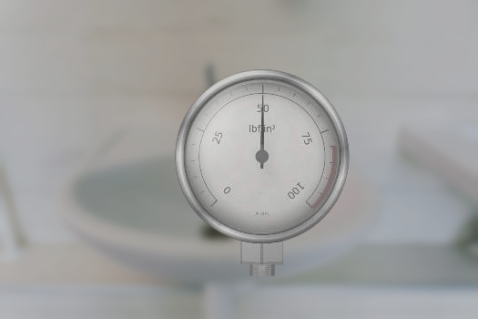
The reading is {"value": 50, "unit": "psi"}
